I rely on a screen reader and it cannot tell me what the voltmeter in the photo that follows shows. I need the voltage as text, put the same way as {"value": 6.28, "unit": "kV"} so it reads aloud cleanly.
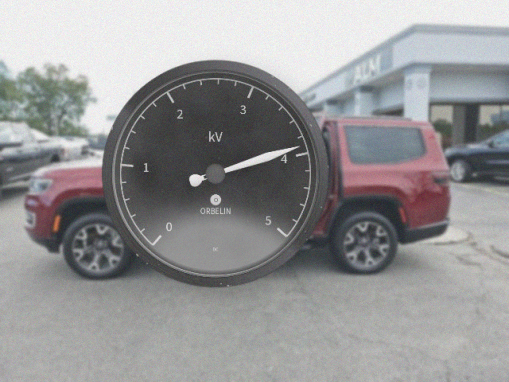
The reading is {"value": 3.9, "unit": "kV"}
